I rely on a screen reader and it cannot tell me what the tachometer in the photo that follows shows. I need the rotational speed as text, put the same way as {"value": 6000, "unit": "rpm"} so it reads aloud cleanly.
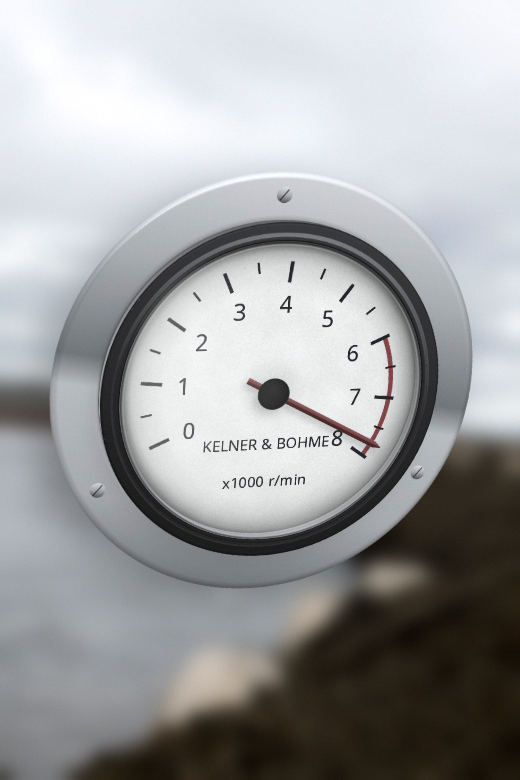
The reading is {"value": 7750, "unit": "rpm"}
